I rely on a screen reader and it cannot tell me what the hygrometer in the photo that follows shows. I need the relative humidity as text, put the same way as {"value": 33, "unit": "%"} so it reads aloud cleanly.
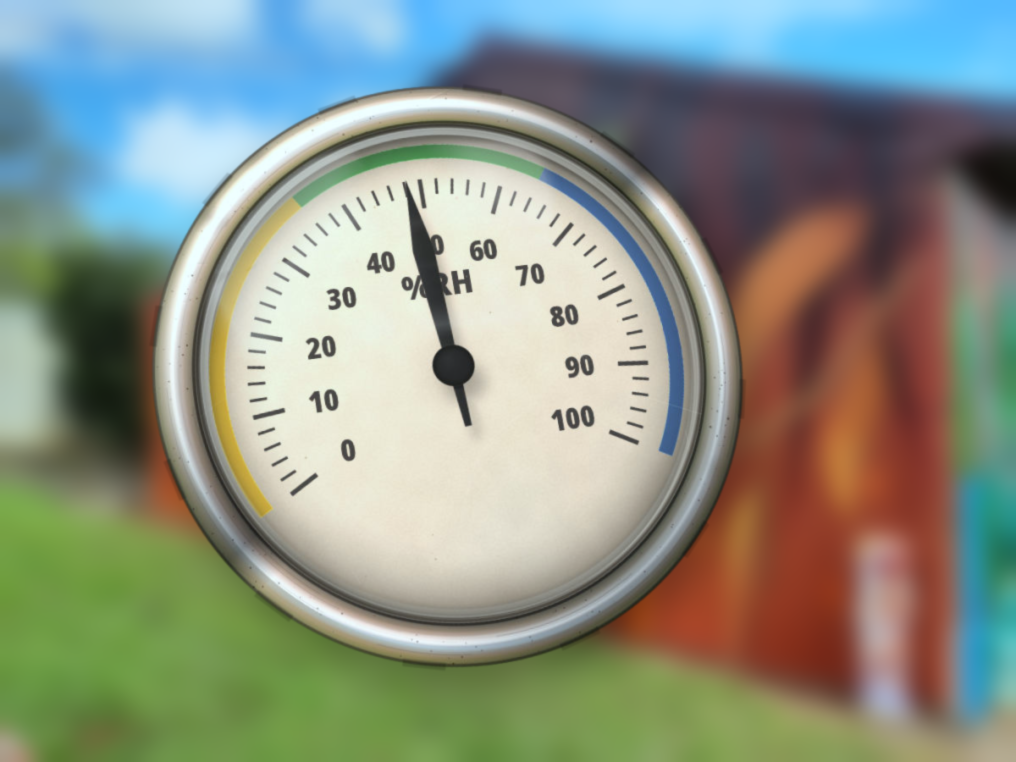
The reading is {"value": 48, "unit": "%"}
